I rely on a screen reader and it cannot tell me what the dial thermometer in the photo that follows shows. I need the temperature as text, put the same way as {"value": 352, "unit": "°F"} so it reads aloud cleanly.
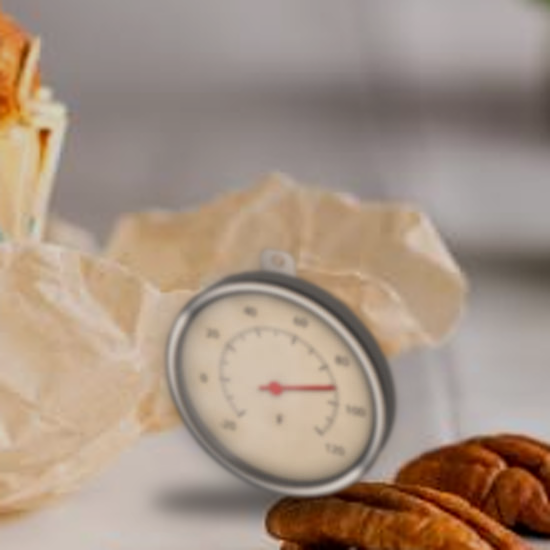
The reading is {"value": 90, "unit": "°F"}
